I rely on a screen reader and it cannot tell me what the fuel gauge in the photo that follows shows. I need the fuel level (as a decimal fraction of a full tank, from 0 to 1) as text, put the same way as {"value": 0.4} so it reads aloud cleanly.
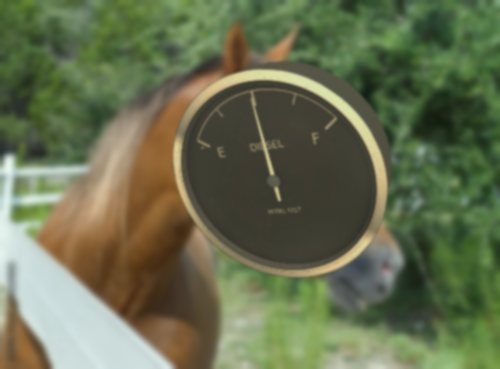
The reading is {"value": 0.5}
